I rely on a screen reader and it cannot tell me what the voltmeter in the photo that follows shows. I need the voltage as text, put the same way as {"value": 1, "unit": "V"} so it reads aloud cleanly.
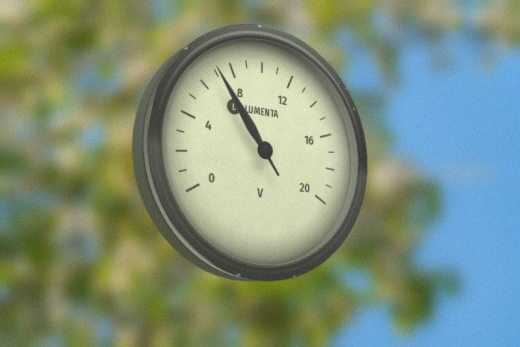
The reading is {"value": 7, "unit": "V"}
